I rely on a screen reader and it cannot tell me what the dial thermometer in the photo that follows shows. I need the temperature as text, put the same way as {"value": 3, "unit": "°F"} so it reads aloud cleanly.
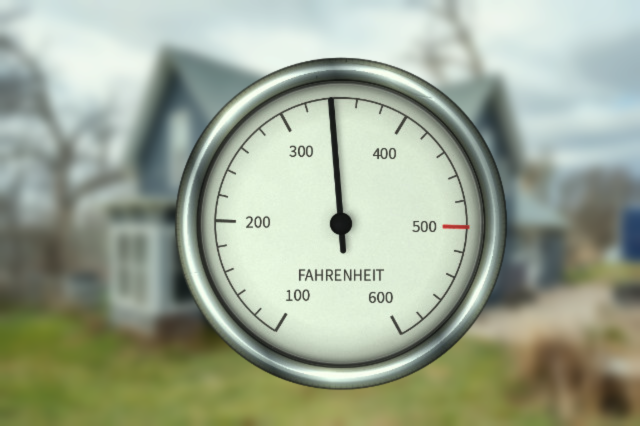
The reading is {"value": 340, "unit": "°F"}
